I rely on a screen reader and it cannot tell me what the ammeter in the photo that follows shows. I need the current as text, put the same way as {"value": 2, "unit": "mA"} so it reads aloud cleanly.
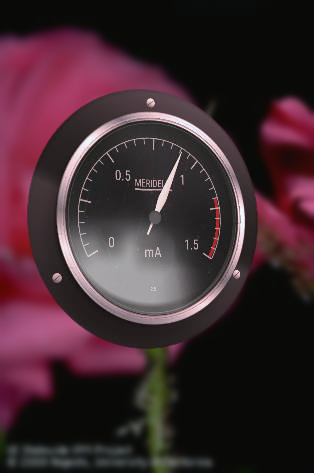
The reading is {"value": 0.9, "unit": "mA"}
